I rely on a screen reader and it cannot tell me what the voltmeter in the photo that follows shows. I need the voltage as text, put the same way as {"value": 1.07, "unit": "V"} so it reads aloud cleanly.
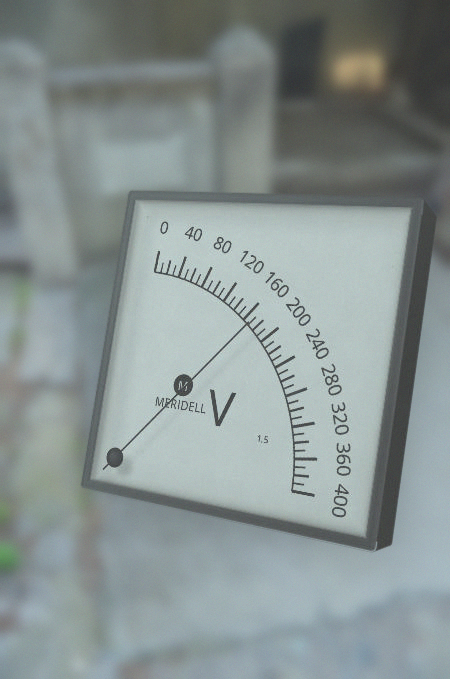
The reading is {"value": 170, "unit": "V"}
